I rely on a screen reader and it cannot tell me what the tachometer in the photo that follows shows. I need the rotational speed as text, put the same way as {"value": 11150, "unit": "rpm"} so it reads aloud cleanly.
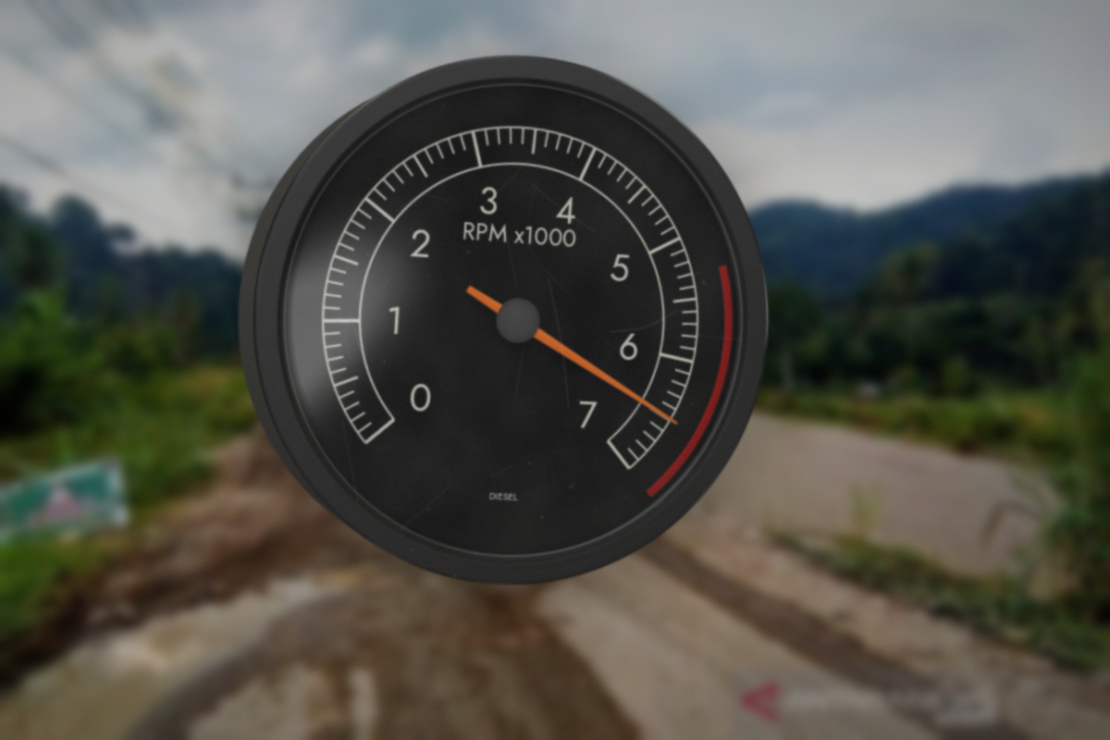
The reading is {"value": 6500, "unit": "rpm"}
